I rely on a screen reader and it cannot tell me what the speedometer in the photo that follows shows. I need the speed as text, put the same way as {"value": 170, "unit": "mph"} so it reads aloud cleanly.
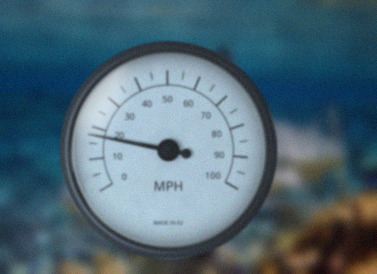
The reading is {"value": 17.5, "unit": "mph"}
